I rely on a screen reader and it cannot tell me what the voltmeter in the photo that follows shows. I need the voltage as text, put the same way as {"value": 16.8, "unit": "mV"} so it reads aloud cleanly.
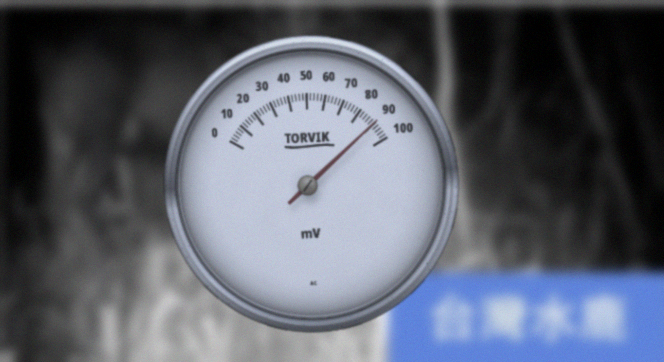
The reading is {"value": 90, "unit": "mV"}
